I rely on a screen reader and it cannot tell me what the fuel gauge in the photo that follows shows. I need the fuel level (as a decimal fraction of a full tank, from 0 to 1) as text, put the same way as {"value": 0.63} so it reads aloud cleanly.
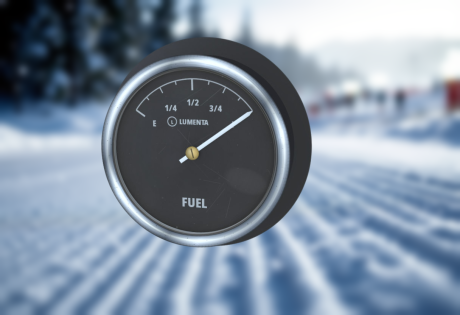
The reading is {"value": 1}
